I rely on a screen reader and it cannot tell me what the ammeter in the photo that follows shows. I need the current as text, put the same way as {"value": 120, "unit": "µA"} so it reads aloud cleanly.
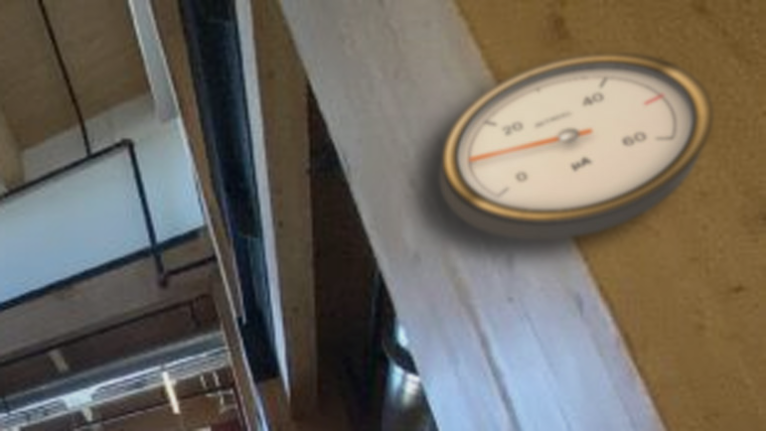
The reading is {"value": 10, "unit": "µA"}
